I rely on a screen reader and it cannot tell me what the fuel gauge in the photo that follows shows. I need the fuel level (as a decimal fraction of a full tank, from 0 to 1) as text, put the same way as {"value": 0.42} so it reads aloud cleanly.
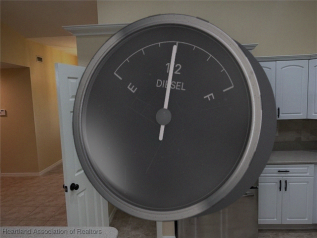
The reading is {"value": 0.5}
